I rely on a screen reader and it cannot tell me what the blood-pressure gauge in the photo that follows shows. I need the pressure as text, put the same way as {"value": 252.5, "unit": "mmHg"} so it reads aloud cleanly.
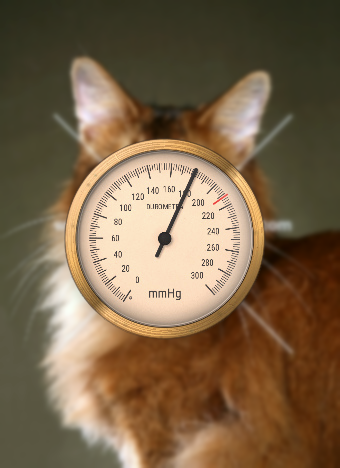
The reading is {"value": 180, "unit": "mmHg"}
